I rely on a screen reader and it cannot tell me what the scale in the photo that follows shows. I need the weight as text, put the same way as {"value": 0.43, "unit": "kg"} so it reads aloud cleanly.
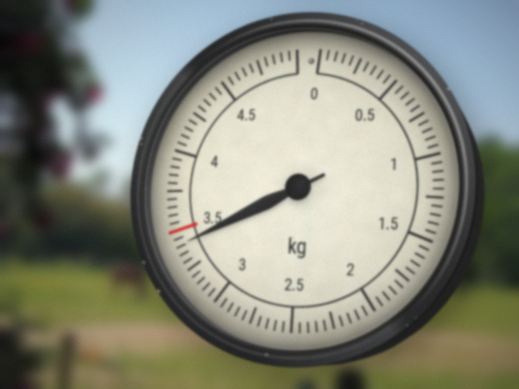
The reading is {"value": 3.4, "unit": "kg"}
